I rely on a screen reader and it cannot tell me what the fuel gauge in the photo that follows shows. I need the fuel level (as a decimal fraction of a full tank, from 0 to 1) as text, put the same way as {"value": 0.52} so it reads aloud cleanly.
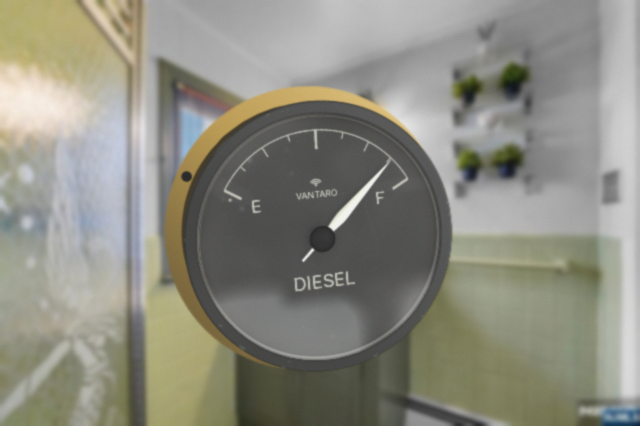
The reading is {"value": 0.875}
